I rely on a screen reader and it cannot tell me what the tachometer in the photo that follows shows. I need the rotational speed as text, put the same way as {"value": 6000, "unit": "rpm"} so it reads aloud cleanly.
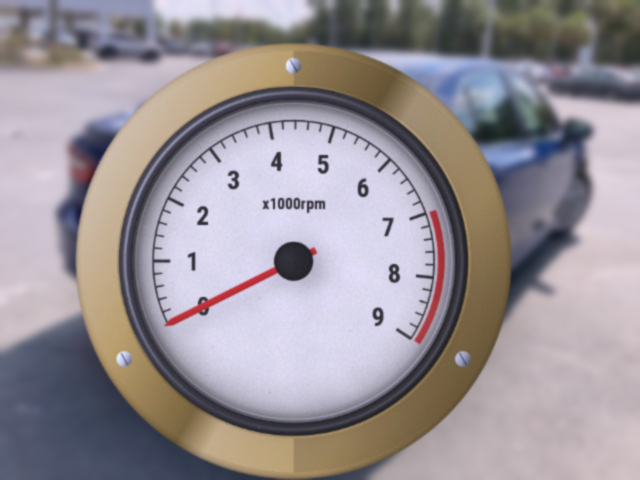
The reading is {"value": 0, "unit": "rpm"}
